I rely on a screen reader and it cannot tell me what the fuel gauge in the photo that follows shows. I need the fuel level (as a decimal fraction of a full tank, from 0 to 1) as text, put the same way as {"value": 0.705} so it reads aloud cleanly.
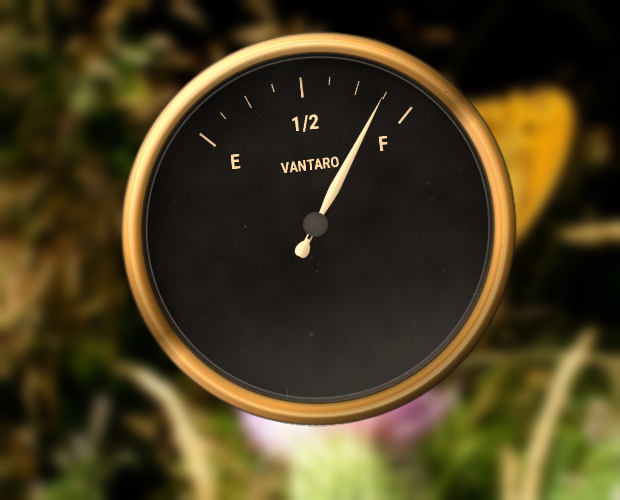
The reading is {"value": 0.875}
